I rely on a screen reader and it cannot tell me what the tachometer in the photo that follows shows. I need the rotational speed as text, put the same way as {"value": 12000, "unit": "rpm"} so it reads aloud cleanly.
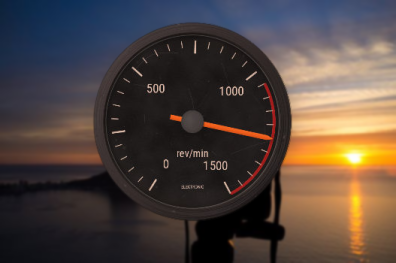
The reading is {"value": 1250, "unit": "rpm"}
